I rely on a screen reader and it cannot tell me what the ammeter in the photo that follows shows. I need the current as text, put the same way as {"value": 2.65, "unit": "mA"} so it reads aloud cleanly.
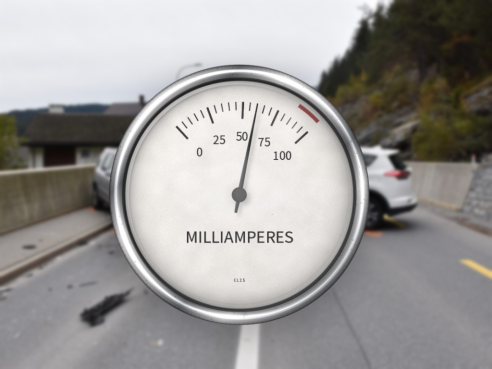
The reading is {"value": 60, "unit": "mA"}
